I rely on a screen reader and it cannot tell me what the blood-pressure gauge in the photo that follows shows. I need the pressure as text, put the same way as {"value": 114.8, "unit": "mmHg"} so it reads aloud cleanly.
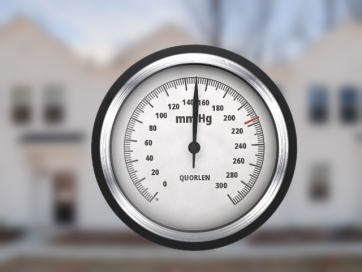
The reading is {"value": 150, "unit": "mmHg"}
